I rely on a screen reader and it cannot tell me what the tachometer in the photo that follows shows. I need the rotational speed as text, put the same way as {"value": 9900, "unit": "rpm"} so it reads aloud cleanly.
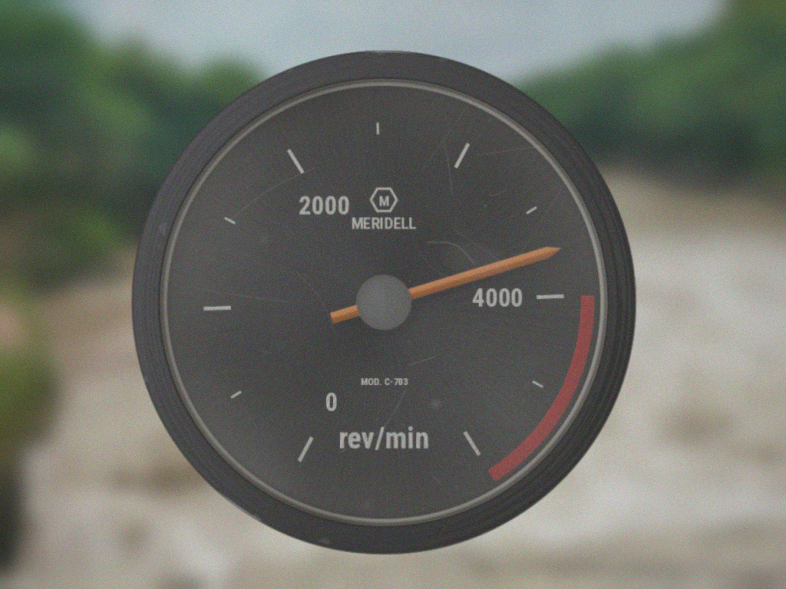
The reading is {"value": 3750, "unit": "rpm"}
